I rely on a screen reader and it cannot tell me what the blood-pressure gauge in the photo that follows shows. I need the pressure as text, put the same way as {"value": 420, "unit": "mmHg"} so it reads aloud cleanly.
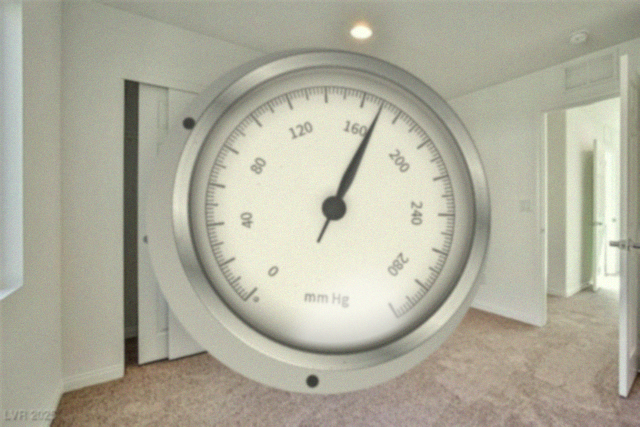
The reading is {"value": 170, "unit": "mmHg"}
